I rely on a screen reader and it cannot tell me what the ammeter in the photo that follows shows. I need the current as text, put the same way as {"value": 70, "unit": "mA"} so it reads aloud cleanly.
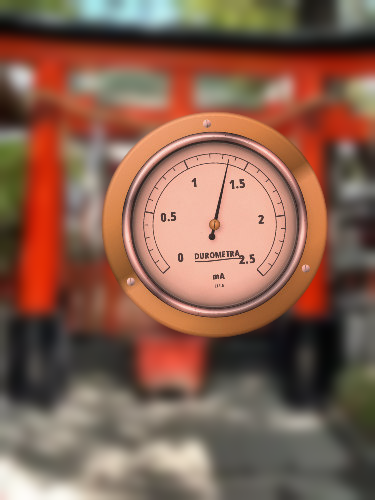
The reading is {"value": 1.35, "unit": "mA"}
